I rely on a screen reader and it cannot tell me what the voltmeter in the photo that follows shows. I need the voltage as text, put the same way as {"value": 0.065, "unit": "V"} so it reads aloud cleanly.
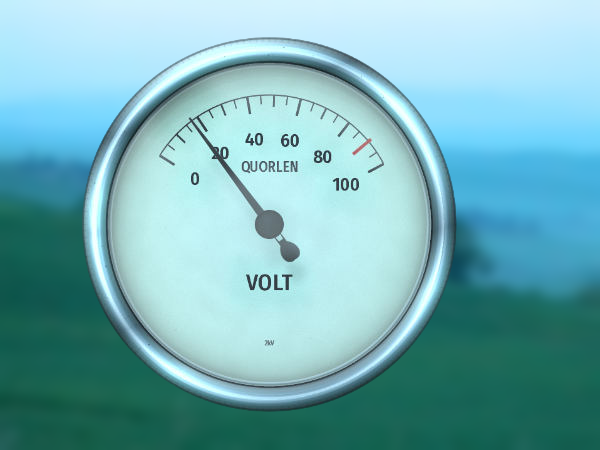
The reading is {"value": 17.5, "unit": "V"}
